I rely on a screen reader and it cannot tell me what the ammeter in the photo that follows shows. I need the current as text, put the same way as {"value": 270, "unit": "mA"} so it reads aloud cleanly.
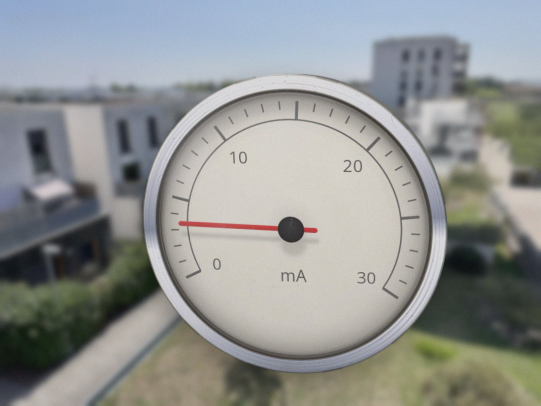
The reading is {"value": 3.5, "unit": "mA"}
